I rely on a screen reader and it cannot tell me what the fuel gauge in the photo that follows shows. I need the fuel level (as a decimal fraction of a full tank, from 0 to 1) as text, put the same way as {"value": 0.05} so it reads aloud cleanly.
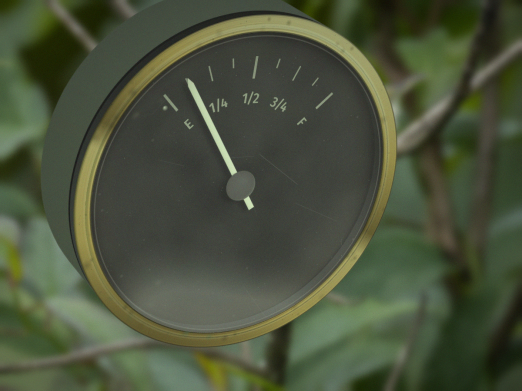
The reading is {"value": 0.125}
